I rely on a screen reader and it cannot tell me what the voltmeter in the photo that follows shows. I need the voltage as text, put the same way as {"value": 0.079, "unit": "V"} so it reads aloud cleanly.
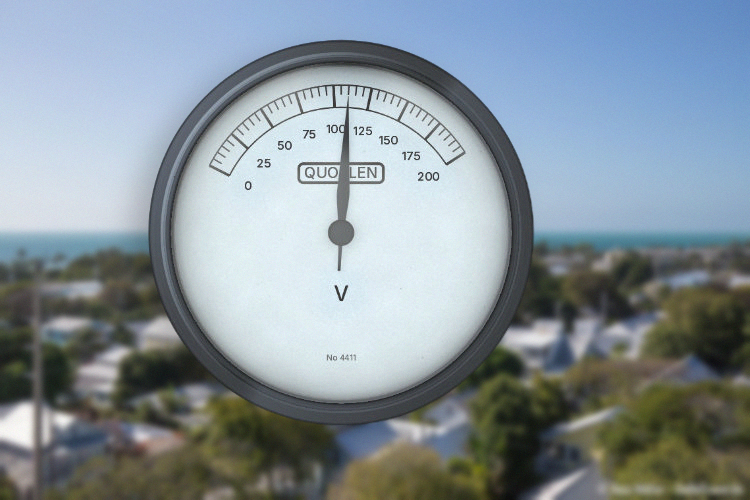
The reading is {"value": 110, "unit": "V"}
